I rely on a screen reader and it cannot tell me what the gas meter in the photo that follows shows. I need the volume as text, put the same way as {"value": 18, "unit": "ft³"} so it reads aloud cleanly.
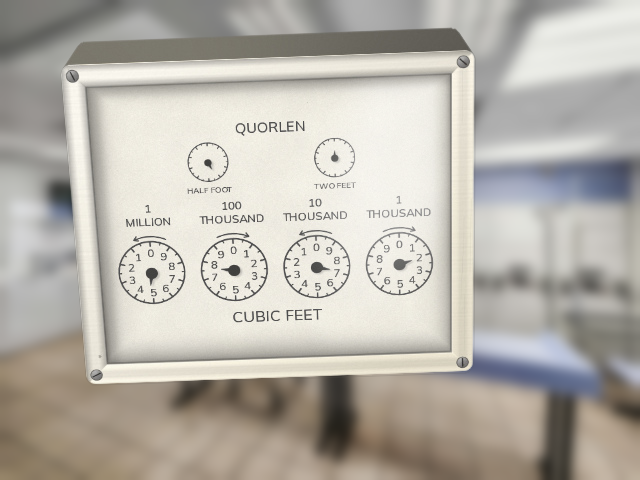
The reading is {"value": 477200, "unit": "ft³"}
